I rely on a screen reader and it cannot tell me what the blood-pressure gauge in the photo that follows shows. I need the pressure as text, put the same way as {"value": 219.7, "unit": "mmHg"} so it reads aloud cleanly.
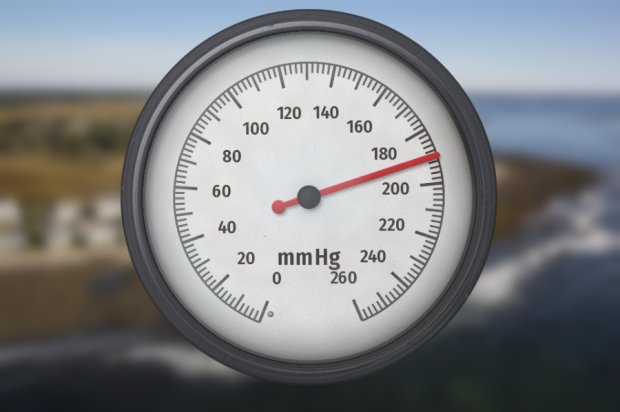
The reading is {"value": 190, "unit": "mmHg"}
